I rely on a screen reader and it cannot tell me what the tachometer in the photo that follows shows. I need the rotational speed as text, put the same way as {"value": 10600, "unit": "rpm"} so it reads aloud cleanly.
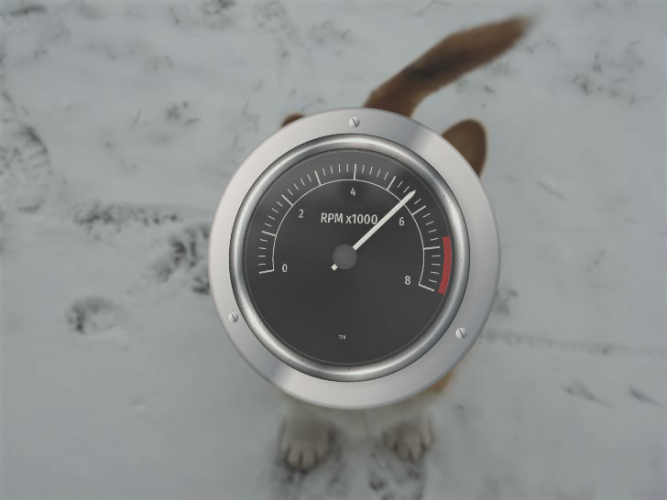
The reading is {"value": 5600, "unit": "rpm"}
